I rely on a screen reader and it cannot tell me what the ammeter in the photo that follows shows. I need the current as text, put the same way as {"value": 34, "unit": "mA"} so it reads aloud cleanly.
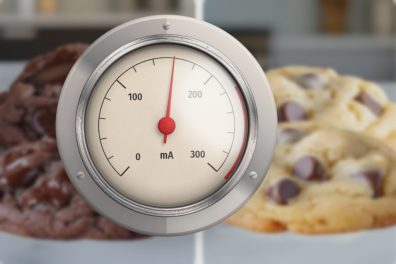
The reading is {"value": 160, "unit": "mA"}
